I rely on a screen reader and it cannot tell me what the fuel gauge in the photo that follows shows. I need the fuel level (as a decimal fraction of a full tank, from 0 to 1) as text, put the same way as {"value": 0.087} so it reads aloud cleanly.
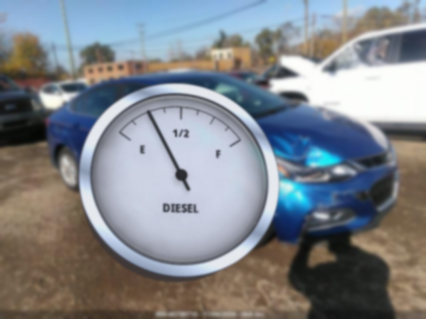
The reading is {"value": 0.25}
